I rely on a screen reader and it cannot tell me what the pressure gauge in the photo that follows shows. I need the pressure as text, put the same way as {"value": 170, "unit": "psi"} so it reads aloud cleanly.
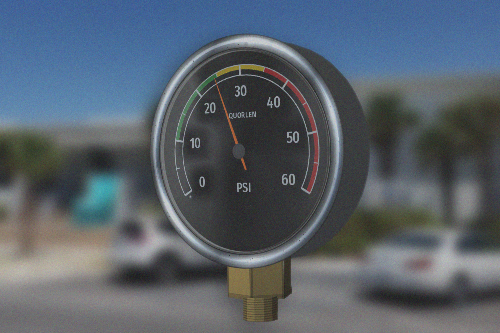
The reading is {"value": 25, "unit": "psi"}
